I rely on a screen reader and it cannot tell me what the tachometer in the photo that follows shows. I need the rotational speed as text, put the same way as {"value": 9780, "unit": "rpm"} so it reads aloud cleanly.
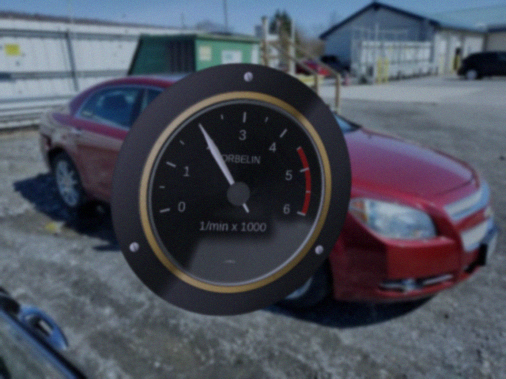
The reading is {"value": 2000, "unit": "rpm"}
